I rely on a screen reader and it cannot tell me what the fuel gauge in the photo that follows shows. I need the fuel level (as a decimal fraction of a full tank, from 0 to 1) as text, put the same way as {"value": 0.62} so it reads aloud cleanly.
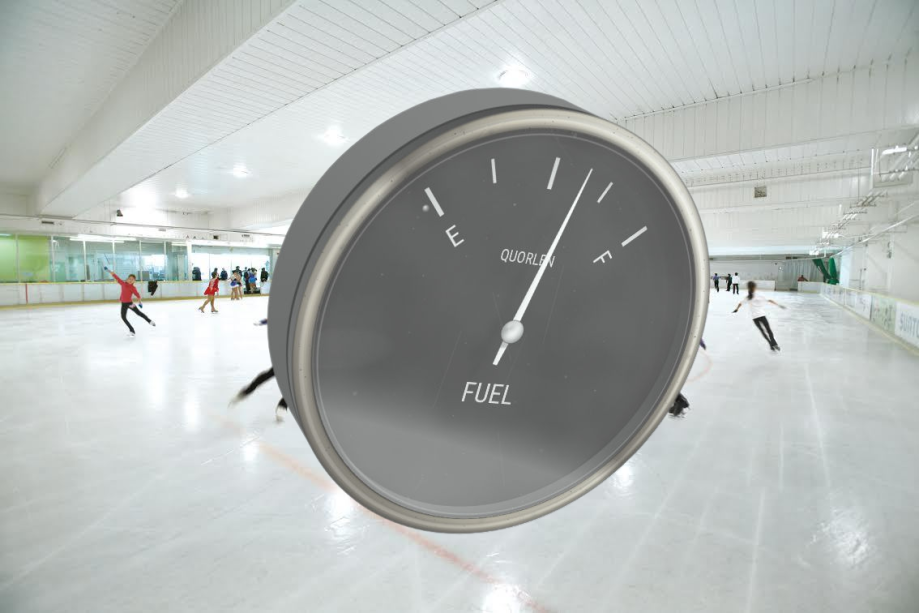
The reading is {"value": 0.625}
